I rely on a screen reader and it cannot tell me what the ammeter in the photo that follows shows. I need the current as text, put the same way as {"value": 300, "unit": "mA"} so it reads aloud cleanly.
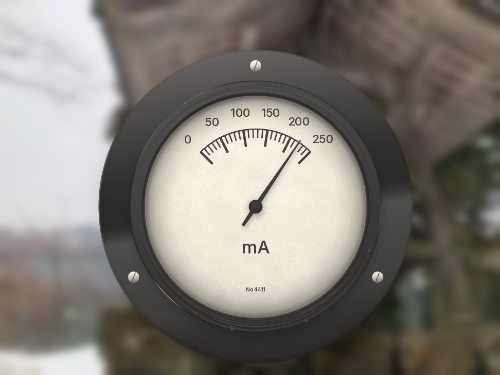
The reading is {"value": 220, "unit": "mA"}
